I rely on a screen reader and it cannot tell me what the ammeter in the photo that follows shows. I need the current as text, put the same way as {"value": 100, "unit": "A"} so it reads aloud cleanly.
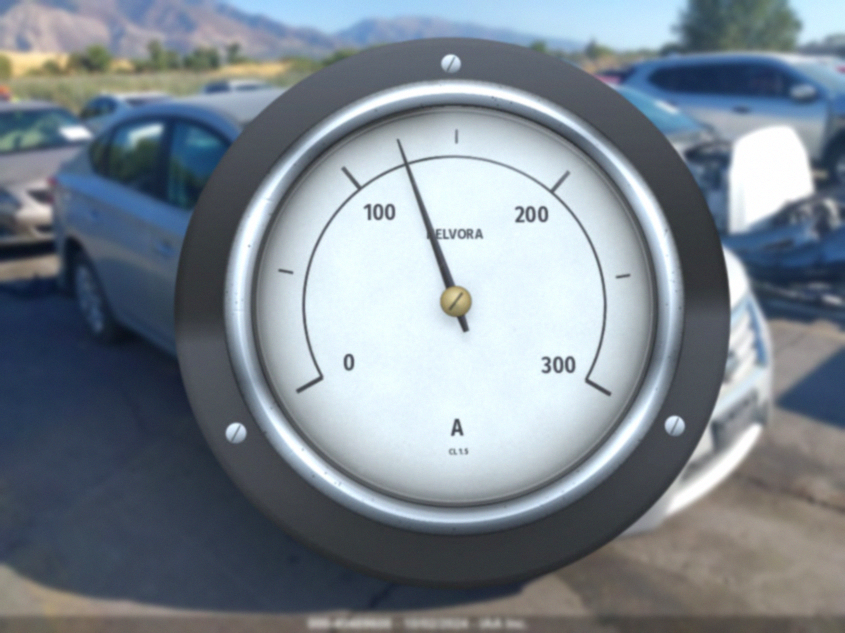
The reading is {"value": 125, "unit": "A"}
